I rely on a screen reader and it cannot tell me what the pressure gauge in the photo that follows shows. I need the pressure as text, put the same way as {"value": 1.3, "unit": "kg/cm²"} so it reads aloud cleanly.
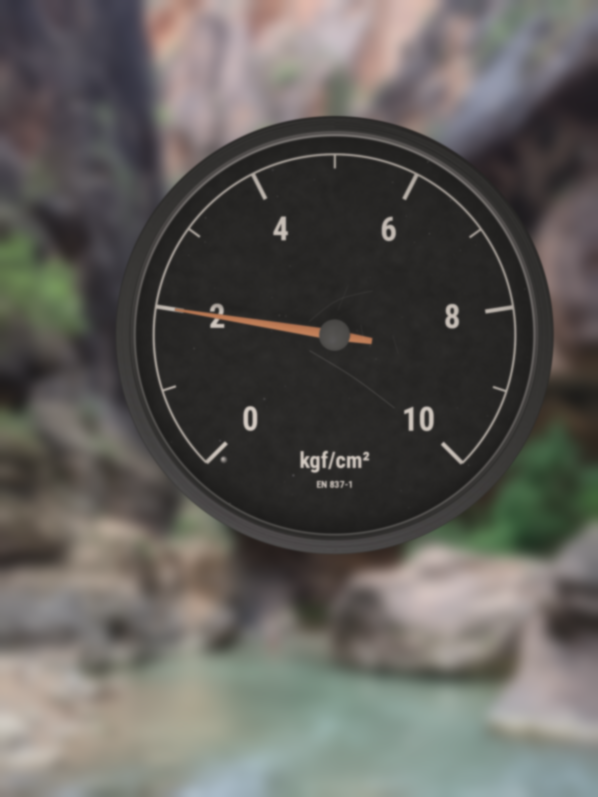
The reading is {"value": 2, "unit": "kg/cm²"}
